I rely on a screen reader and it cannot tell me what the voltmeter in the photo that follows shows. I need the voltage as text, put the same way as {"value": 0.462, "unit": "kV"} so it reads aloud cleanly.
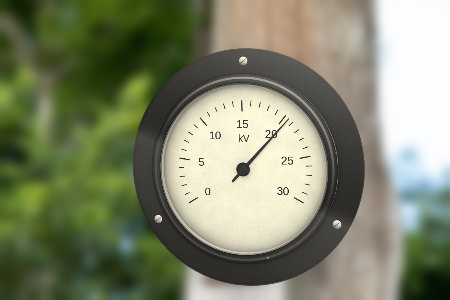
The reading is {"value": 20.5, "unit": "kV"}
